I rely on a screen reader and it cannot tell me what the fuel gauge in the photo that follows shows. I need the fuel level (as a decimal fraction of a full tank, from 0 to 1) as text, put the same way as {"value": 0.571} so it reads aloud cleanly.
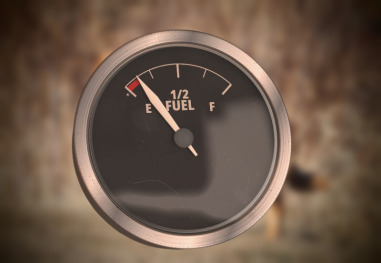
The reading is {"value": 0.125}
